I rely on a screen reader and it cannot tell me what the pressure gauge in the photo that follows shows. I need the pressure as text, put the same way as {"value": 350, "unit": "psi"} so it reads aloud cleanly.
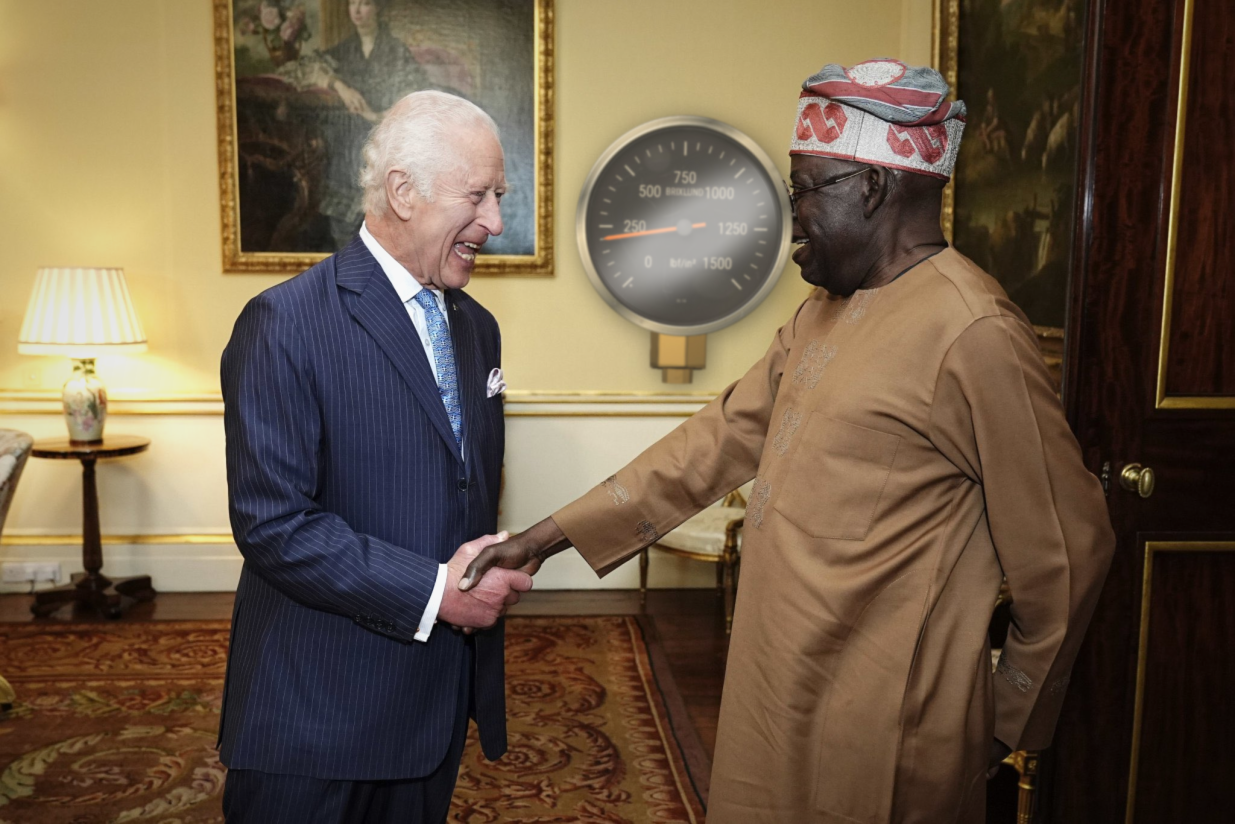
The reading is {"value": 200, "unit": "psi"}
